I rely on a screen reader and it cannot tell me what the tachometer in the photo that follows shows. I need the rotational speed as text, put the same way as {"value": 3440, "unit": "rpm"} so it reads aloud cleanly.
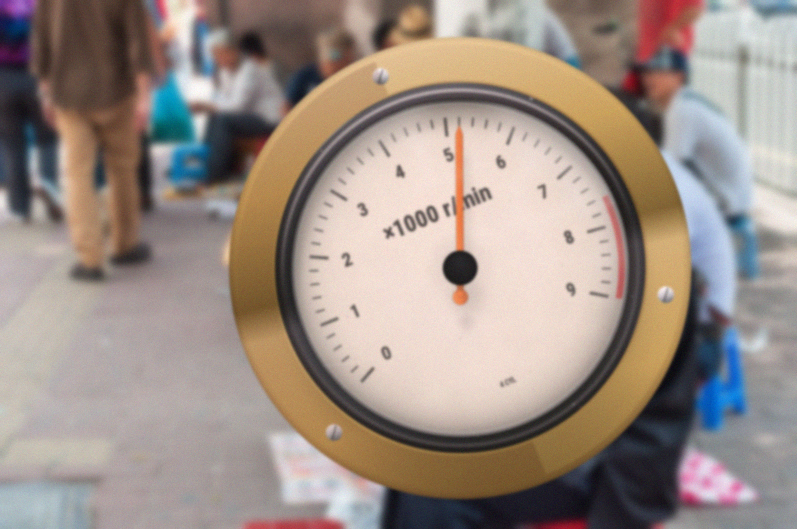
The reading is {"value": 5200, "unit": "rpm"}
